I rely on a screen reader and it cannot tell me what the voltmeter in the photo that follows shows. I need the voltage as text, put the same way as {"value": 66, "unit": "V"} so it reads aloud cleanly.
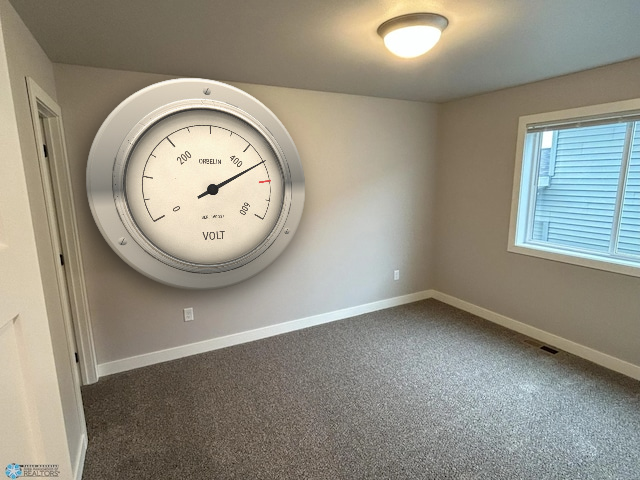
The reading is {"value": 450, "unit": "V"}
